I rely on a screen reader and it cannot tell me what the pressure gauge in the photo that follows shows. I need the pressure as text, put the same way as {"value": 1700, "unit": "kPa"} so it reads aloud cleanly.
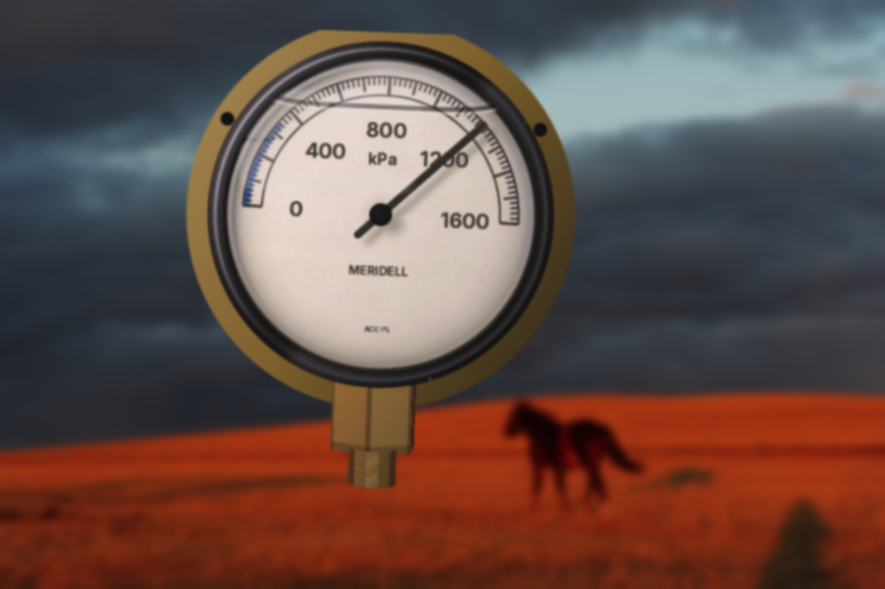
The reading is {"value": 1200, "unit": "kPa"}
